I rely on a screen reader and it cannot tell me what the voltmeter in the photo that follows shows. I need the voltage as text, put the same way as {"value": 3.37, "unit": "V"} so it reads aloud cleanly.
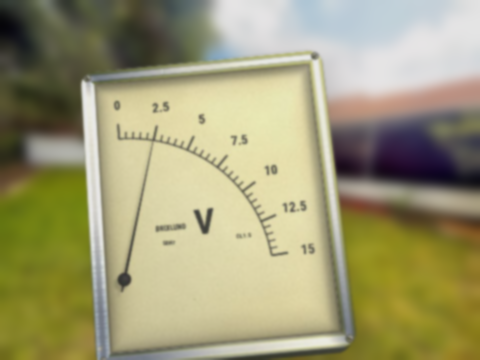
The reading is {"value": 2.5, "unit": "V"}
